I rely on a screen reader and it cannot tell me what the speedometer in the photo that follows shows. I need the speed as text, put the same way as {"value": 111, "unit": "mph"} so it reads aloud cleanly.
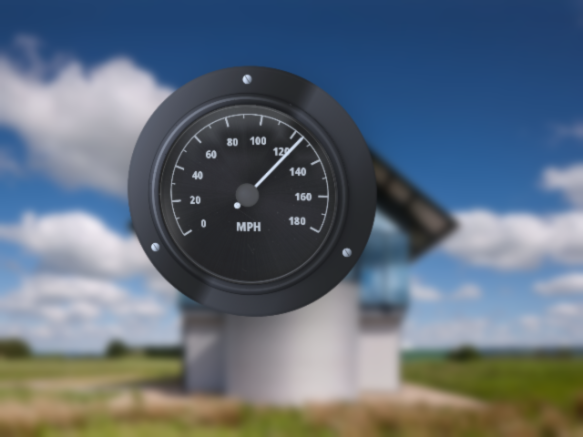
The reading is {"value": 125, "unit": "mph"}
